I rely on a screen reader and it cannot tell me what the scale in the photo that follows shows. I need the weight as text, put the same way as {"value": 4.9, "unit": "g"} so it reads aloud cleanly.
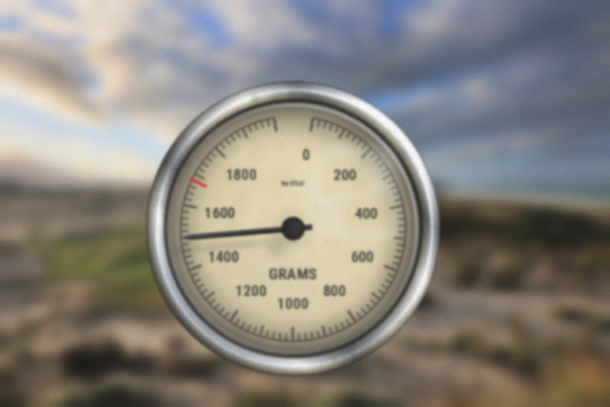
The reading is {"value": 1500, "unit": "g"}
